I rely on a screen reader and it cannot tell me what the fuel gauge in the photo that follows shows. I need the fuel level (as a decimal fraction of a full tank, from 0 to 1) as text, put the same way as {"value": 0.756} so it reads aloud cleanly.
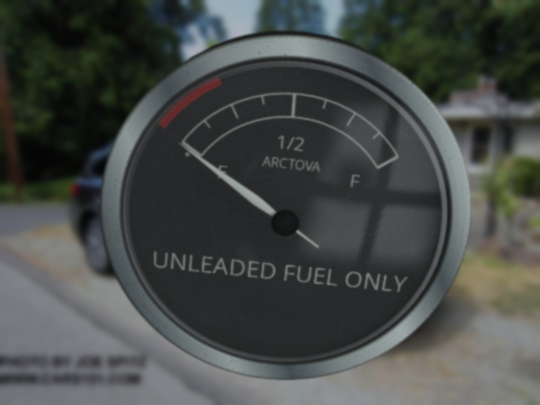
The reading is {"value": 0}
